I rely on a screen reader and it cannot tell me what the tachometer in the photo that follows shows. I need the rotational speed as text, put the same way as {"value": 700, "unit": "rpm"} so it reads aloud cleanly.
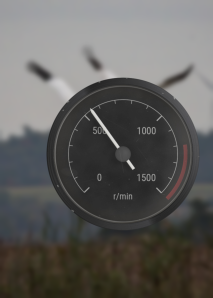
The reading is {"value": 550, "unit": "rpm"}
